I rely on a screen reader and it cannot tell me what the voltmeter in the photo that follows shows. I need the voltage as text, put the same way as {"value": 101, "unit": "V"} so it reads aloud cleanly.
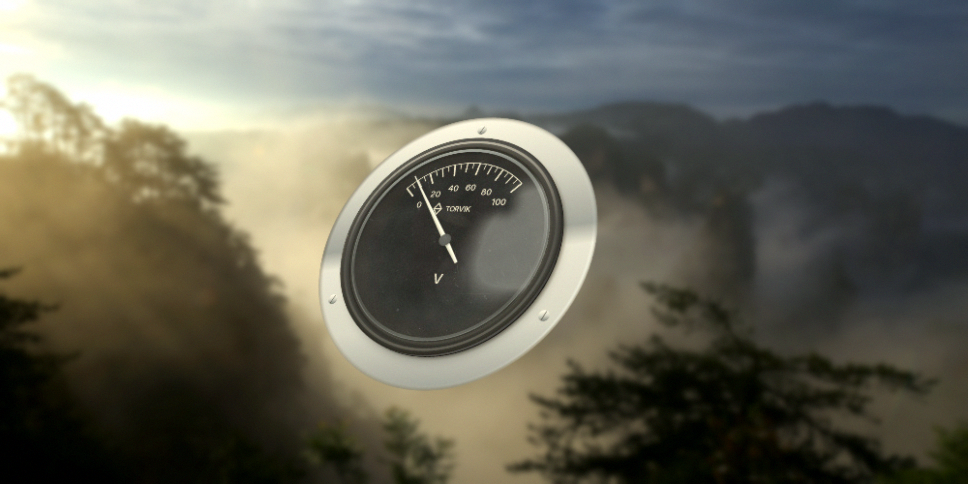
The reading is {"value": 10, "unit": "V"}
